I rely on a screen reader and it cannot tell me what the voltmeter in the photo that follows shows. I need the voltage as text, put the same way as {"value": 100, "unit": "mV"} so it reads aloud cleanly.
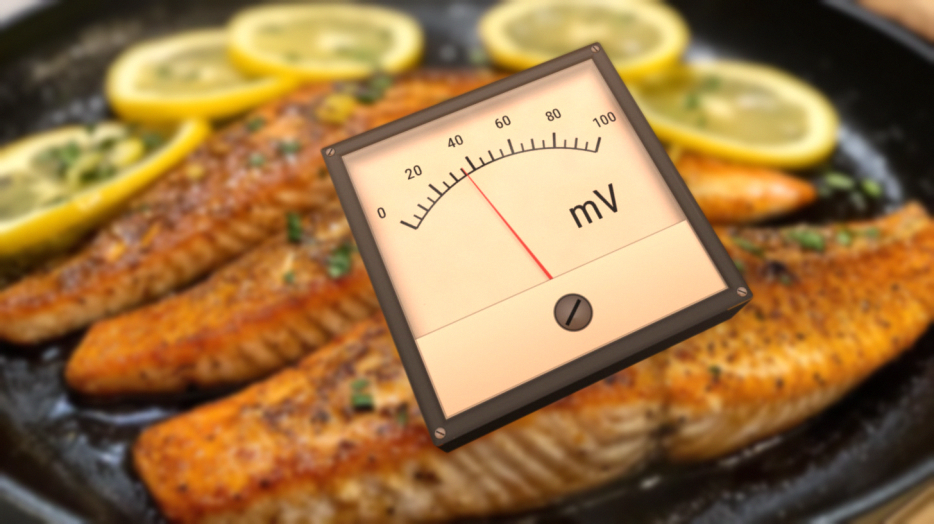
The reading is {"value": 35, "unit": "mV"}
